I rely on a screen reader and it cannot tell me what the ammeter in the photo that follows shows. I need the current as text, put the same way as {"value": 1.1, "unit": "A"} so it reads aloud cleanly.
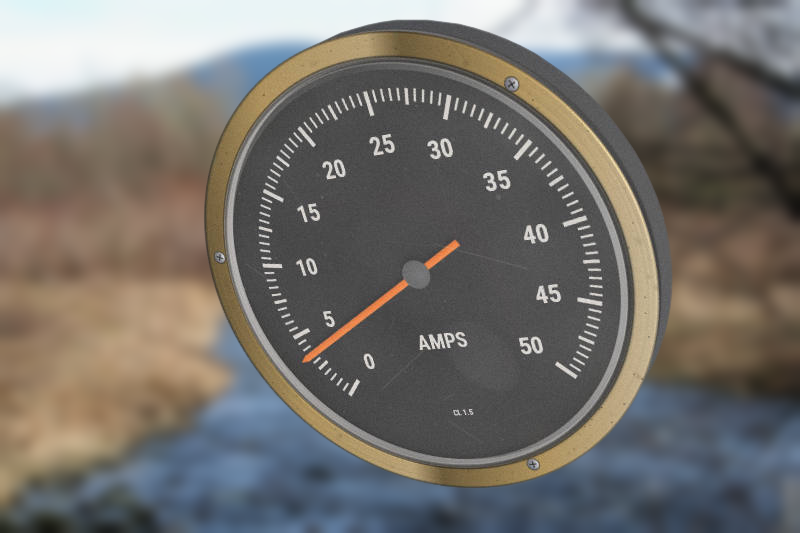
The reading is {"value": 3.5, "unit": "A"}
